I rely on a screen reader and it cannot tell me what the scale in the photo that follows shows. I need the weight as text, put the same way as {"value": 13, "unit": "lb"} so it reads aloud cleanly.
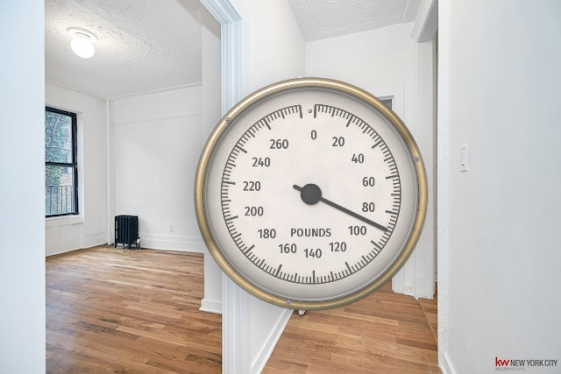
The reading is {"value": 90, "unit": "lb"}
